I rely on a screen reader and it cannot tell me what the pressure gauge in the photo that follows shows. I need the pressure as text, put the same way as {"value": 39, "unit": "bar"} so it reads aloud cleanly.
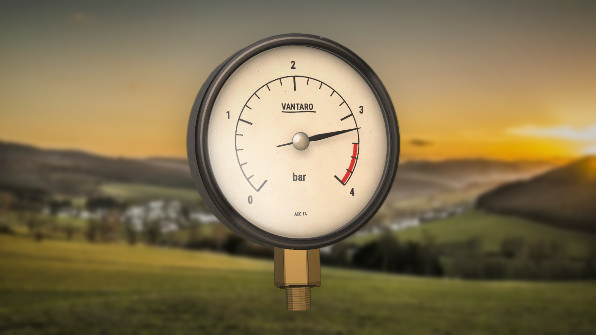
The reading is {"value": 3.2, "unit": "bar"}
